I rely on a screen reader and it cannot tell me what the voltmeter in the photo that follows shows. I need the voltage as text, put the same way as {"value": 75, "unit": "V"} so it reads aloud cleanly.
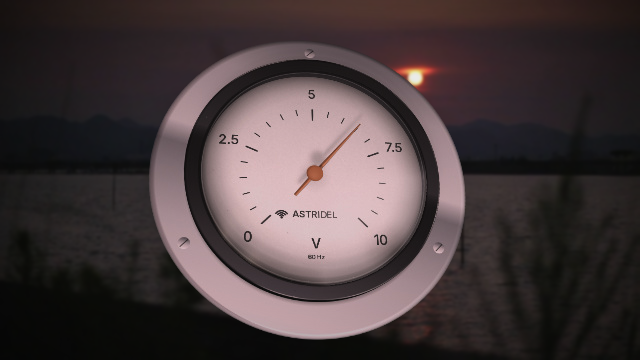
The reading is {"value": 6.5, "unit": "V"}
